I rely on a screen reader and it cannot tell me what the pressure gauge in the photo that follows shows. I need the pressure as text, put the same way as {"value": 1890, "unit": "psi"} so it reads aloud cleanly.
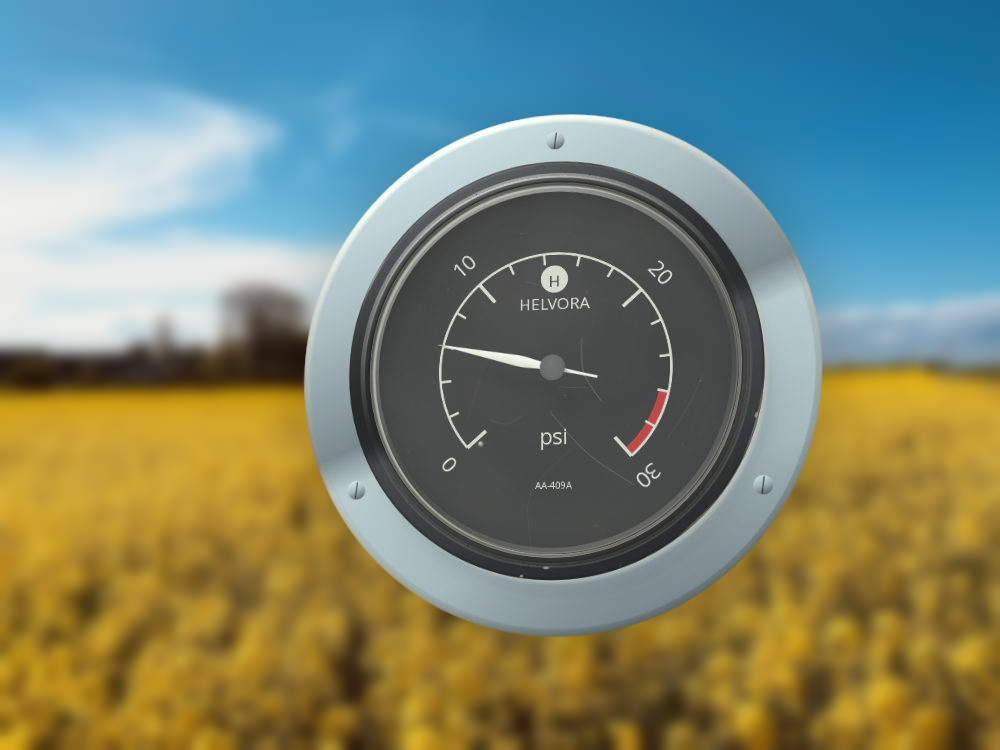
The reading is {"value": 6, "unit": "psi"}
